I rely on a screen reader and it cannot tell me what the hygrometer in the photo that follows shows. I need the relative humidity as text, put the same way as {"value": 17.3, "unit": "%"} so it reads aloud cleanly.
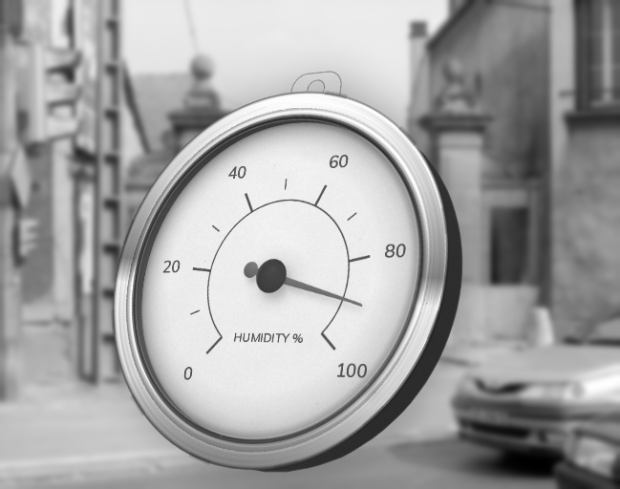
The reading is {"value": 90, "unit": "%"}
